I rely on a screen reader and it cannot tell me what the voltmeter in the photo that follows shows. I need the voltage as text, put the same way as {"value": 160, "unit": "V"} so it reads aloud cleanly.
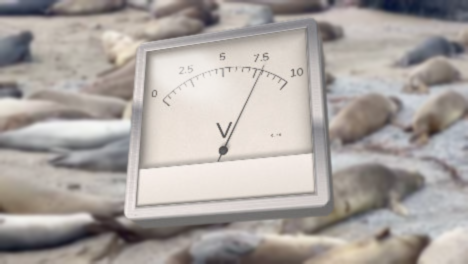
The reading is {"value": 8, "unit": "V"}
